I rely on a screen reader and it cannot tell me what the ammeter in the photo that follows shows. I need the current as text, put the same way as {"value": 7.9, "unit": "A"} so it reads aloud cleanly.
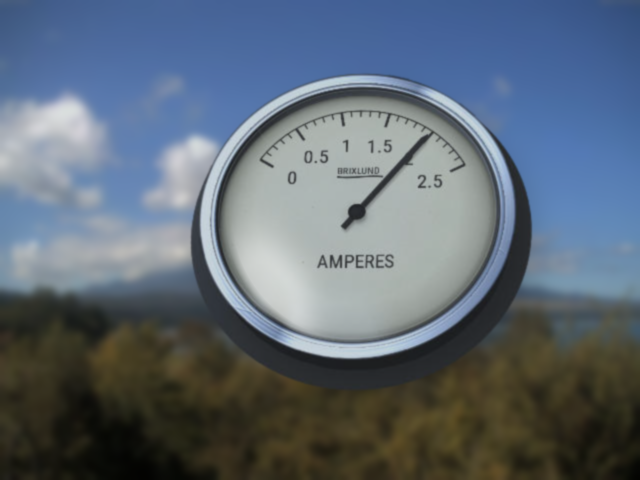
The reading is {"value": 2, "unit": "A"}
